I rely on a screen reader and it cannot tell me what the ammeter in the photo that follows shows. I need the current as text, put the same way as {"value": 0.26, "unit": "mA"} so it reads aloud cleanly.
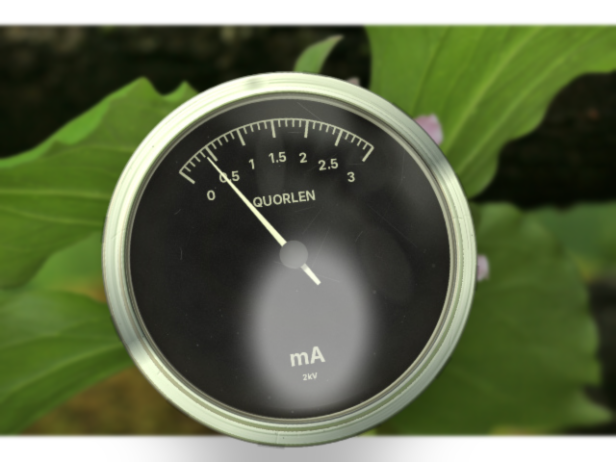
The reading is {"value": 0.4, "unit": "mA"}
